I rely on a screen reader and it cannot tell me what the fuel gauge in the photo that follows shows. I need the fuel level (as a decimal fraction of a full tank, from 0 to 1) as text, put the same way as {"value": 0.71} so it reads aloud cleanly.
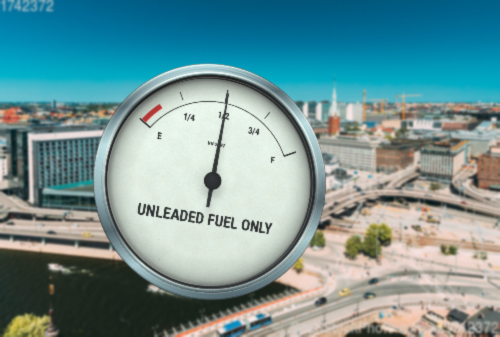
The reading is {"value": 0.5}
